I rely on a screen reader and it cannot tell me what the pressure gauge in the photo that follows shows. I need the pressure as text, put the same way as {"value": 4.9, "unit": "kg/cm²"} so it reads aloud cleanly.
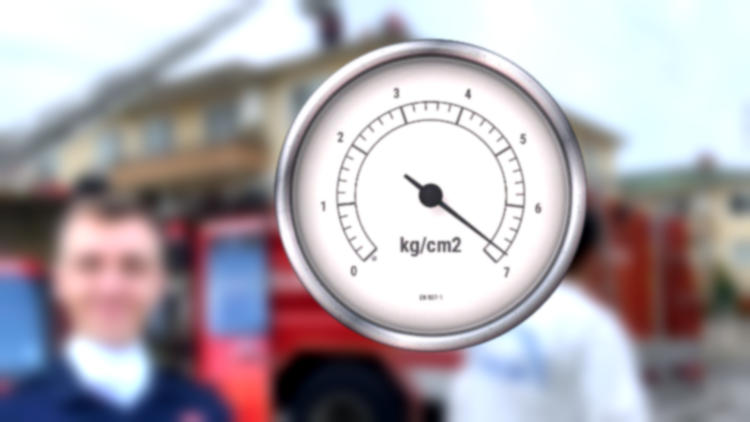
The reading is {"value": 6.8, "unit": "kg/cm²"}
